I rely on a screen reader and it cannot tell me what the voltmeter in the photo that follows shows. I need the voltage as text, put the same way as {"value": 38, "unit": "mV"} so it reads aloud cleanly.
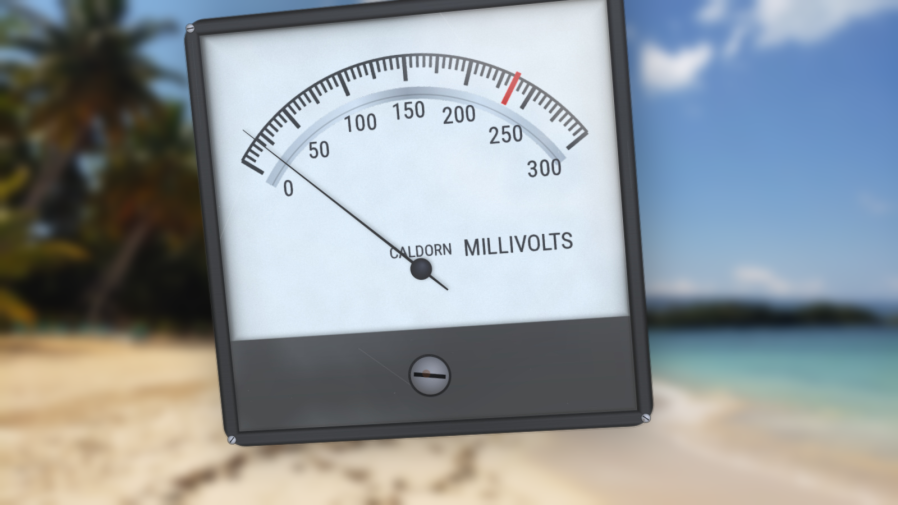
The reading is {"value": 20, "unit": "mV"}
